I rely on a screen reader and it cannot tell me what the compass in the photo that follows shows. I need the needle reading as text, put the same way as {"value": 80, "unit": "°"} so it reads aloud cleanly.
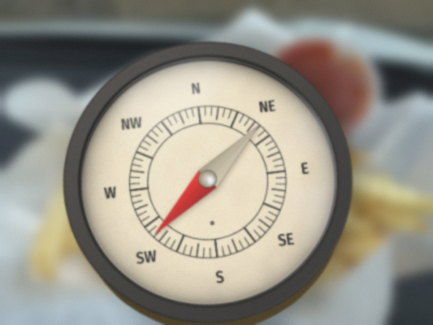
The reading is {"value": 230, "unit": "°"}
